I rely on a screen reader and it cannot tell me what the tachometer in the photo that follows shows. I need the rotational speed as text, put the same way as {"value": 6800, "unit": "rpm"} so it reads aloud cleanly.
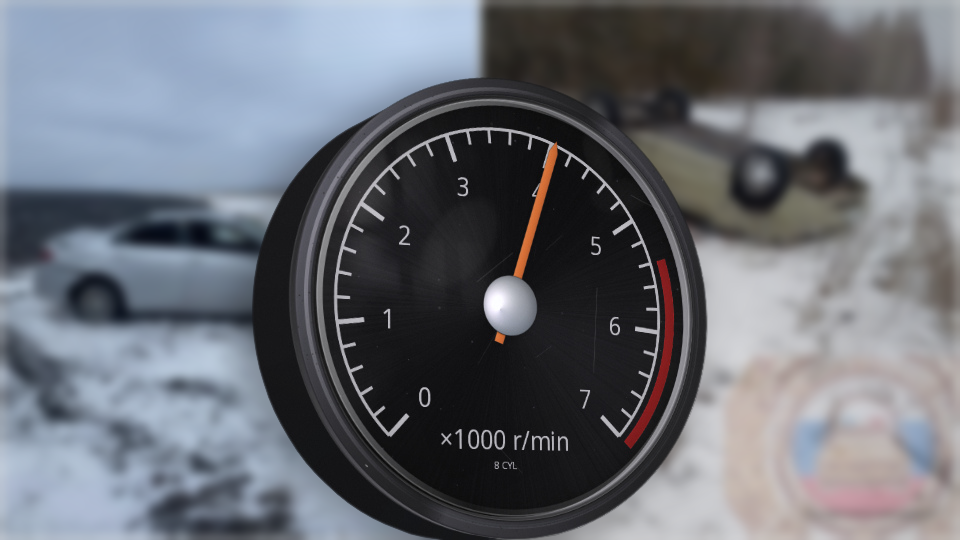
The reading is {"value": 4000, "unit": "rpm"}
